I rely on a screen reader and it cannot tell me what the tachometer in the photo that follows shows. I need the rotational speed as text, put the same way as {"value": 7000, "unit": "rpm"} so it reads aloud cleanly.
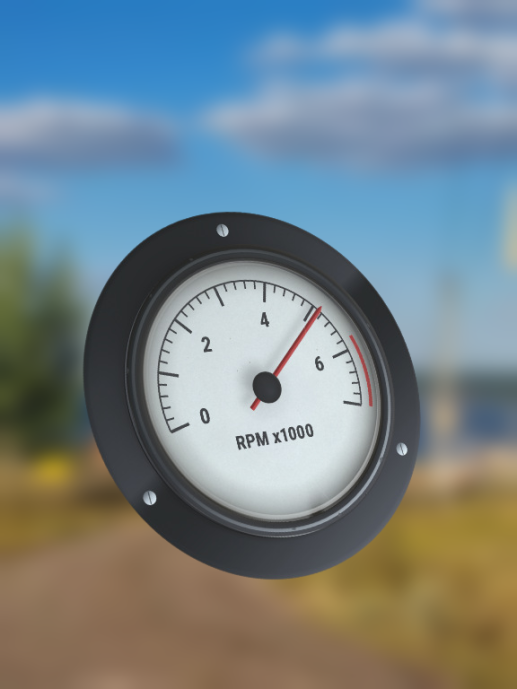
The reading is {"value": 5100, "unit": "rpm"}
